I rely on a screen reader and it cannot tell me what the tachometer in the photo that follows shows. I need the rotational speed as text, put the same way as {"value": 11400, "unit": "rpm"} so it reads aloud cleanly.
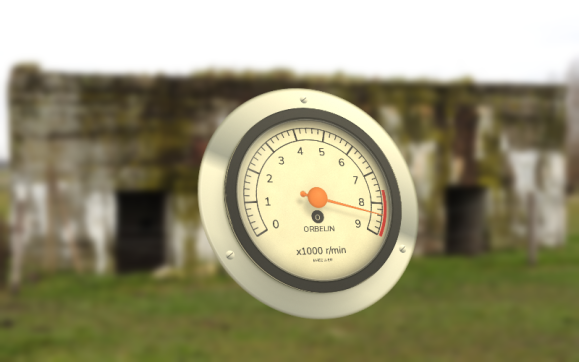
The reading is {"value": 8400, "unit": "rpm"}
